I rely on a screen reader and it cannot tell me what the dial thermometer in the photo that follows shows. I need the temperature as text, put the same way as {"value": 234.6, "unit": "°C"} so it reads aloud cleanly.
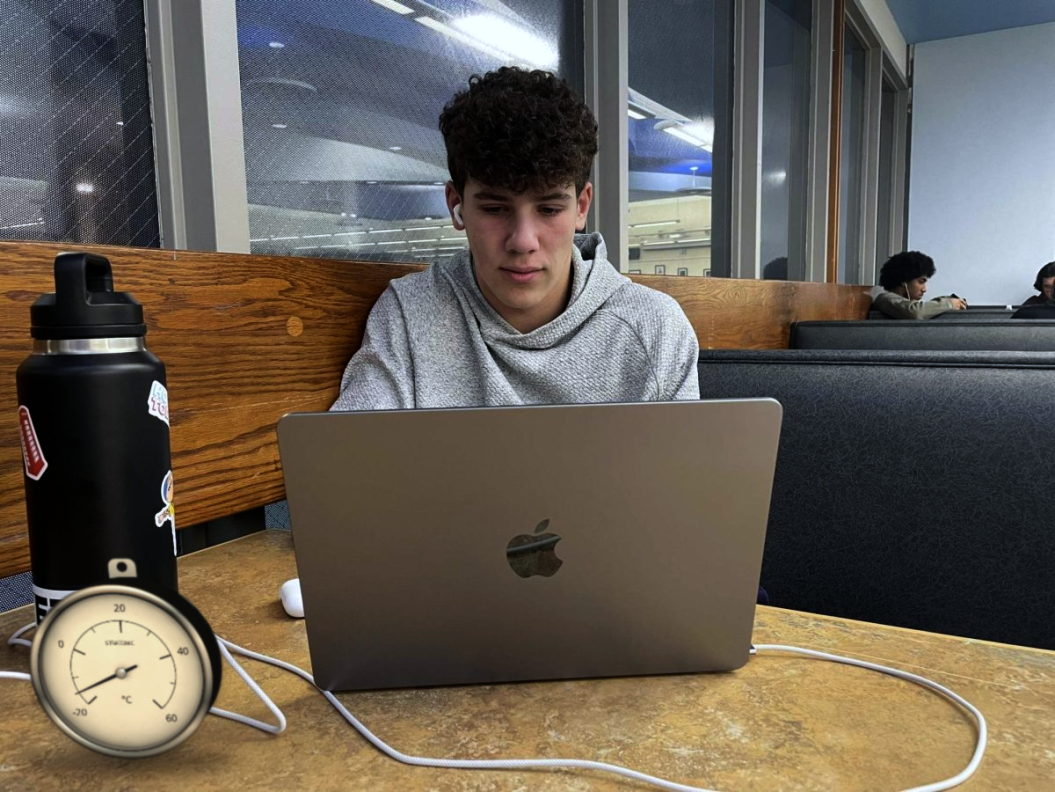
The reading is {"value": -15, "unit": "°C"}
